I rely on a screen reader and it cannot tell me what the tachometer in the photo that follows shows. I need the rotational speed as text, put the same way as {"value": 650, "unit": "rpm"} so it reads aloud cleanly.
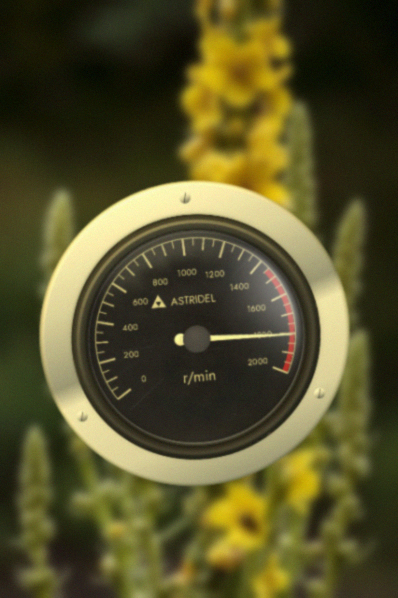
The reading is {"value": 1800, "unit": "rpm"}
